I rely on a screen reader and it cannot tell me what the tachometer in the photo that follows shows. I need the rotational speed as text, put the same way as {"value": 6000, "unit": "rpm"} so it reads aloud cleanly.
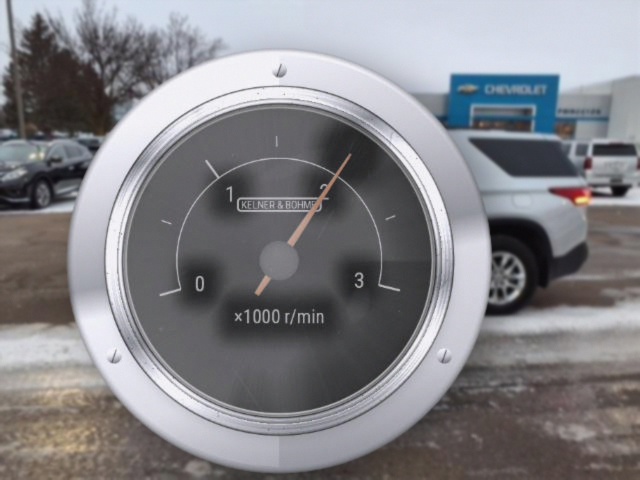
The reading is {"value": 2000, "unit": "rpm"}
